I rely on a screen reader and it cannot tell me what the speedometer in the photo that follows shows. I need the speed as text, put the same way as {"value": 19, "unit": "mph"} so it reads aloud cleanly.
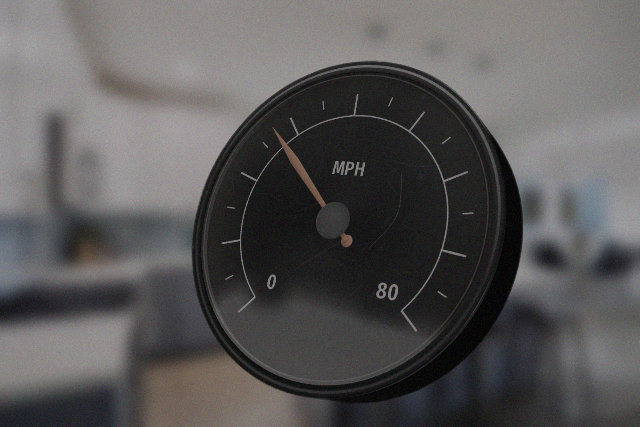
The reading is {"value": 27.5, "unit": "mph"}
